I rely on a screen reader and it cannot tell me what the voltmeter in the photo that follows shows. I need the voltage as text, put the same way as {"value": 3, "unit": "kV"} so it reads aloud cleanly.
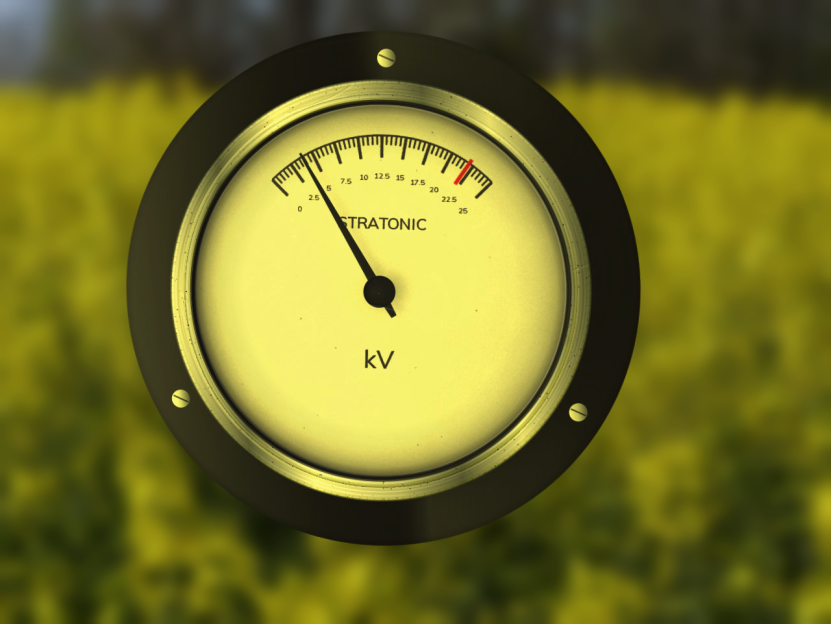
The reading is {"value": 4, "unit": "kV"}
